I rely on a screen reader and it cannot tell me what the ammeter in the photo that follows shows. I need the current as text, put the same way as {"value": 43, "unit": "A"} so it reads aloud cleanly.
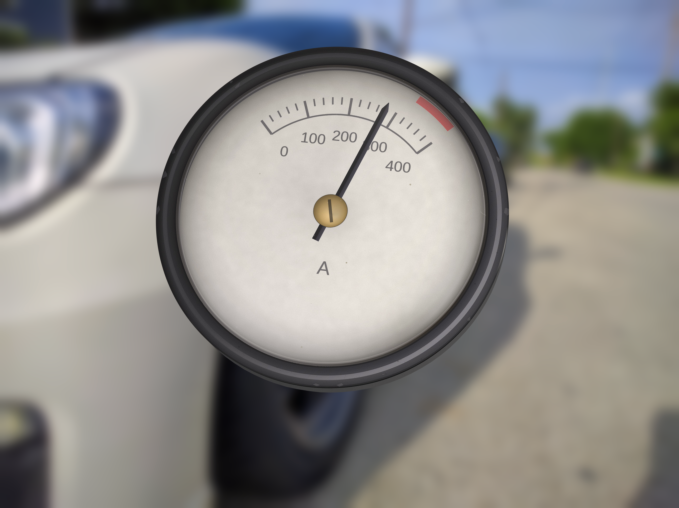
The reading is {"value": 280, "unit": "A"}
